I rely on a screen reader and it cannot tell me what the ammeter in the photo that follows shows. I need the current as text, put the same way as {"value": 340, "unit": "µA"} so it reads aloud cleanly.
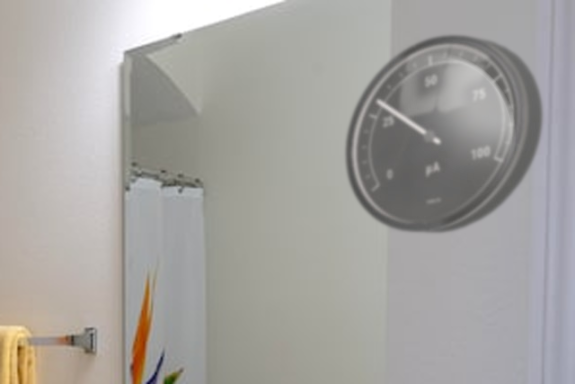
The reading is {"value": 30, "unit": "µA"}
